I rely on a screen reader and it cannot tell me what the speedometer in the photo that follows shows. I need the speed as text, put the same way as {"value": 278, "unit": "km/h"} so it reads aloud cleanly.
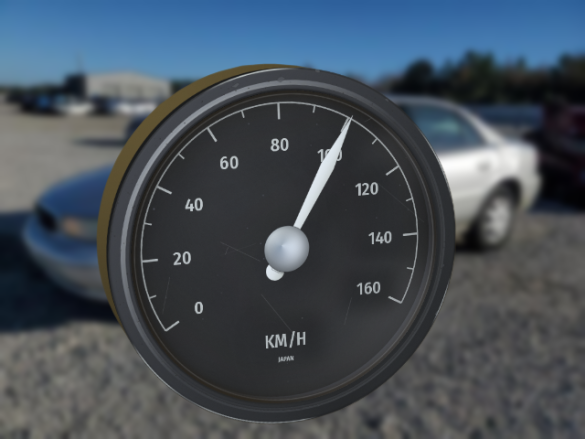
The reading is {"value": 100, "unit": "km/h"}
